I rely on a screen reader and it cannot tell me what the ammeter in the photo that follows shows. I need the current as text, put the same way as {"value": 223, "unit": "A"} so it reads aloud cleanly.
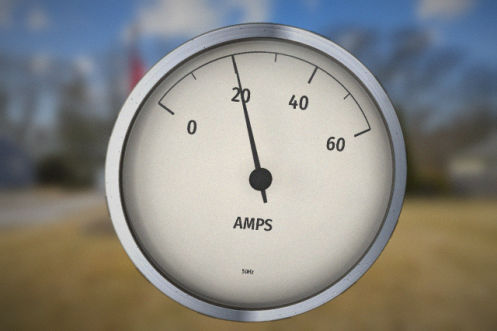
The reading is {"value": 20, "unit": "A"}
